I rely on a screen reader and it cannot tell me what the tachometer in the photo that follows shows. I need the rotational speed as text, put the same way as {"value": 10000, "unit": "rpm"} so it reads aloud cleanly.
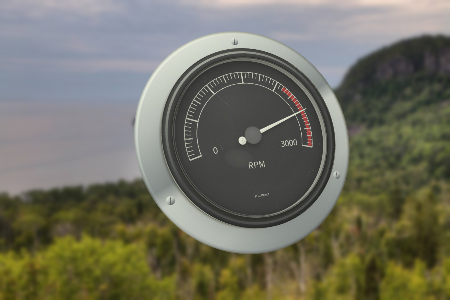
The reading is {"value": 2500, "unit": "rpm"}
